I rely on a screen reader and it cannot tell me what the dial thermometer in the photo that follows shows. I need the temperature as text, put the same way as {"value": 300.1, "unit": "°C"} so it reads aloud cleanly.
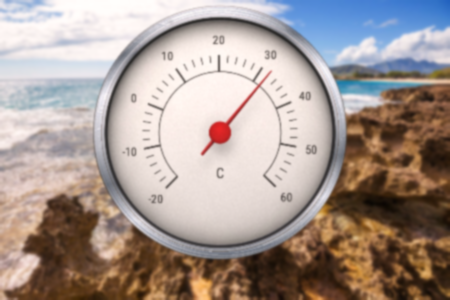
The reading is {"value": 32, "unit": "°C"}
